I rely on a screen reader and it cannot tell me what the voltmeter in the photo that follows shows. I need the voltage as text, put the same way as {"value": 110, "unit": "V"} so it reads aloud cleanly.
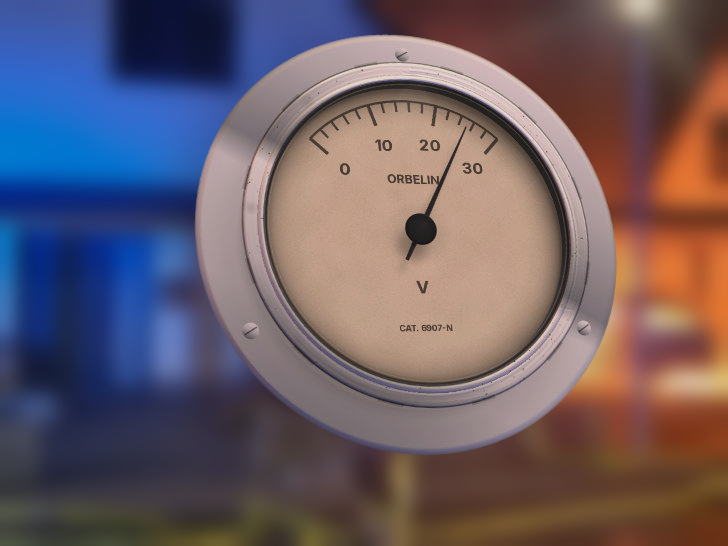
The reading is {"value": 25, "unit": "V"}
